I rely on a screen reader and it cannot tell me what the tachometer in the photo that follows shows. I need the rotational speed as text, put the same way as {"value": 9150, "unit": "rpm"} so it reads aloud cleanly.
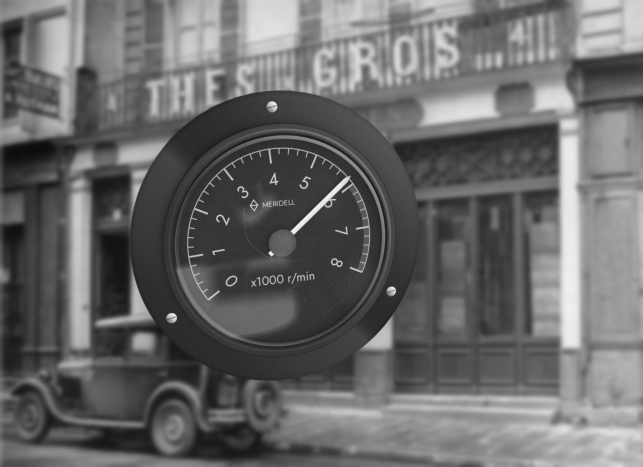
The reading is {"value": 5800, "unit": "rpm"}
